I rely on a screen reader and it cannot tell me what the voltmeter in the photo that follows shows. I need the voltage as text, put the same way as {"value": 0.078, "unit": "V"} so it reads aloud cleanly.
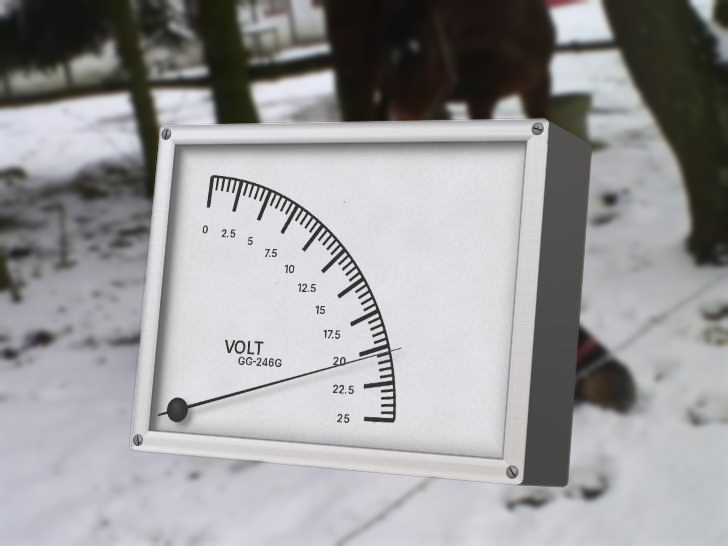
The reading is {"value": 20.5, "unit": "V"}
